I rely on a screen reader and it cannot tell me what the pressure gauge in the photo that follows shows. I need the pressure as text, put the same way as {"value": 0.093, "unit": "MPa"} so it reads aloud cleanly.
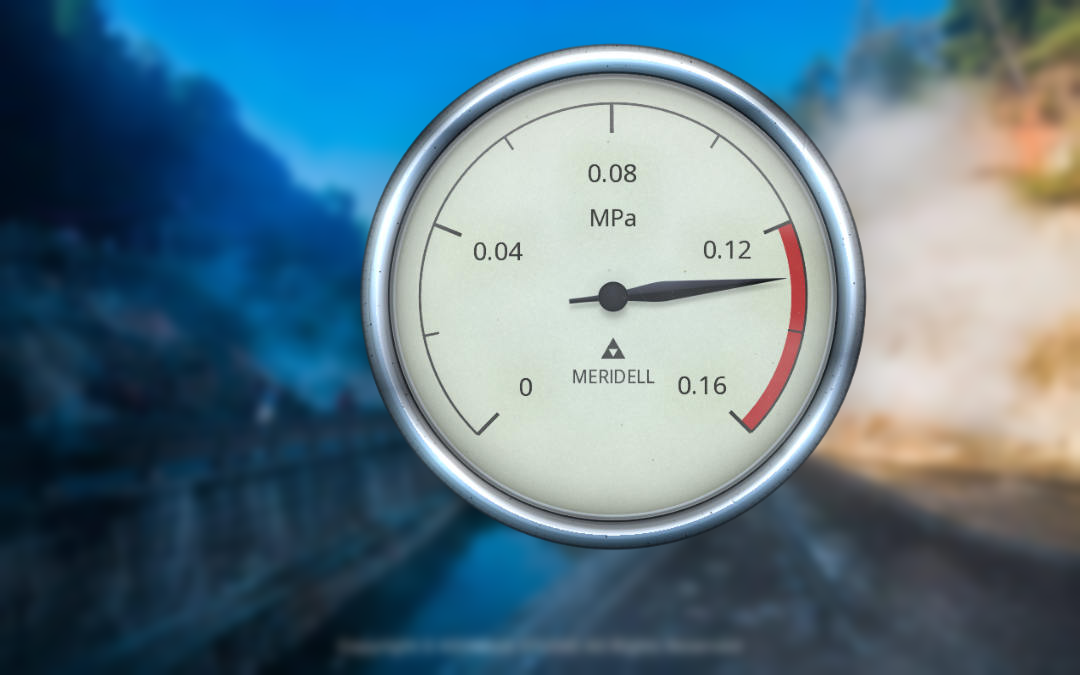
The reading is {"value": 0.13, "unit": "MPa"}
